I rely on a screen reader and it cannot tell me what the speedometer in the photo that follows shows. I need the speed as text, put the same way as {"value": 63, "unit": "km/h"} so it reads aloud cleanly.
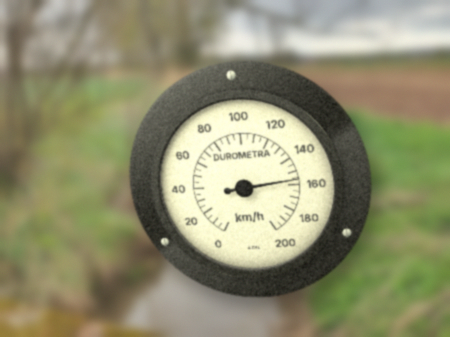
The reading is {"value": 155, "unit": "km/h"}
